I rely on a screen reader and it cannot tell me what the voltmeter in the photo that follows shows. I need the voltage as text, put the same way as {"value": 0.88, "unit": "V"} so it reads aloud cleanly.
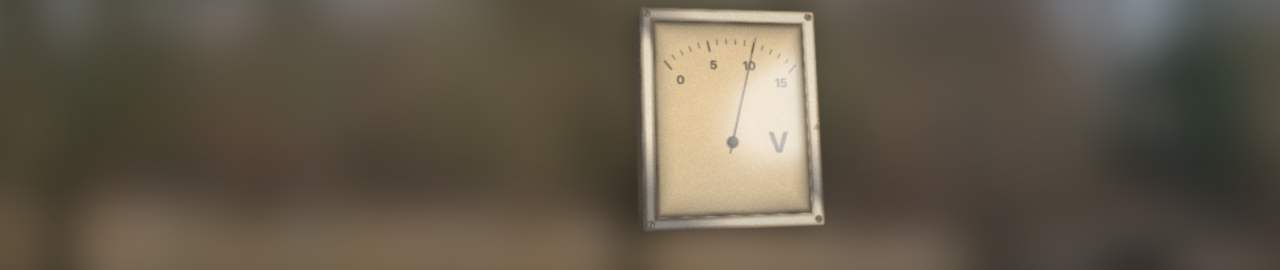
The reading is {"value": 10, "unit": "V"}
